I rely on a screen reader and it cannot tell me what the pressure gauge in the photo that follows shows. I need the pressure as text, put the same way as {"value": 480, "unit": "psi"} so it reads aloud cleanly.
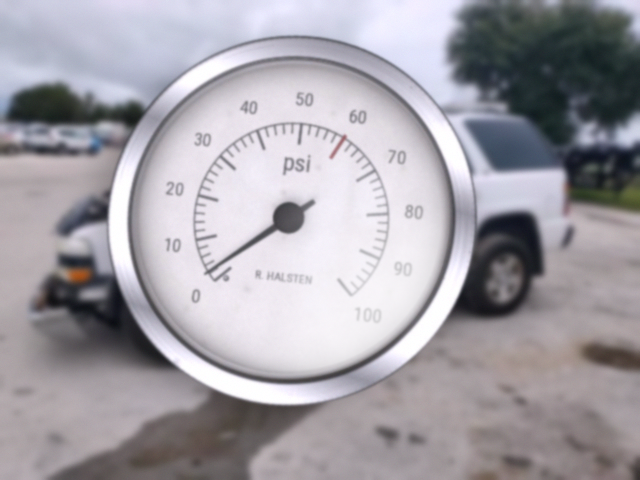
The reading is {"value": 2, "unit": "psi"}
